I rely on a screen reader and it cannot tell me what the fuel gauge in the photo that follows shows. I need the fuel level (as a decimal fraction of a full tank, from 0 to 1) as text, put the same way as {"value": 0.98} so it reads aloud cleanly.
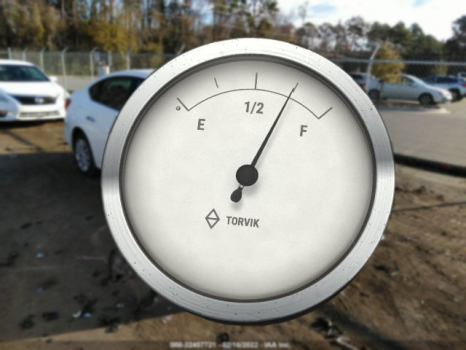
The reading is {"value": 0.75}
